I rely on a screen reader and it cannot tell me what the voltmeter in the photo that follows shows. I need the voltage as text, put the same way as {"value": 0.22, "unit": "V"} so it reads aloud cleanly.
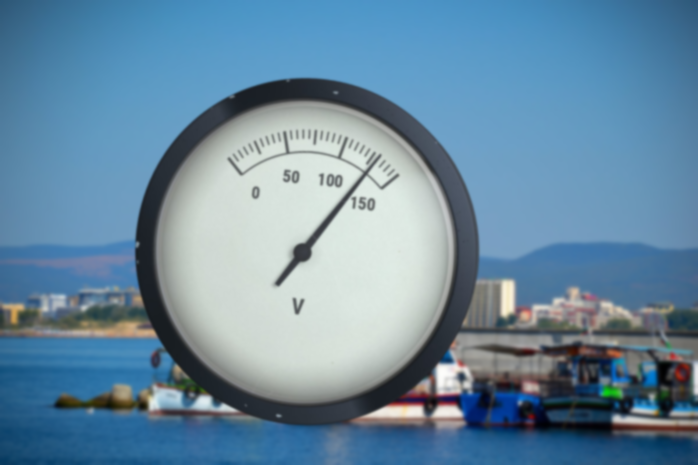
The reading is {"value": 130, "unit": "V"}
